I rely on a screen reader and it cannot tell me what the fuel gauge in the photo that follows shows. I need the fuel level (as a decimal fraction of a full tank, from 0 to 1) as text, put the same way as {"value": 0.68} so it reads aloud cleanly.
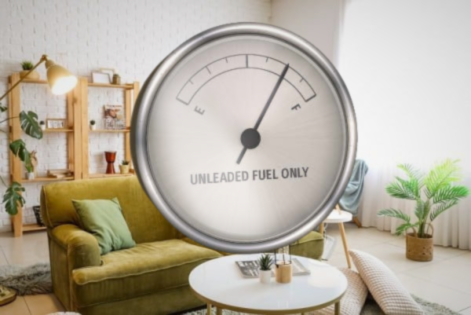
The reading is {"value": 0.75}
